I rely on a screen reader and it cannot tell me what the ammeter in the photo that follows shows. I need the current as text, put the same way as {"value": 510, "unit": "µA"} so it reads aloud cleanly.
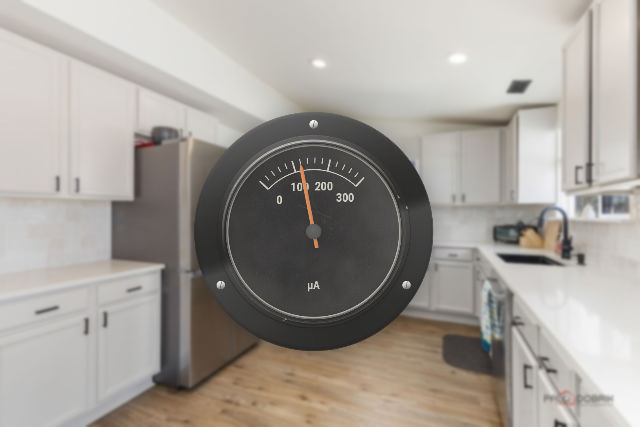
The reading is {"value": 120, "unit": "µA"}
